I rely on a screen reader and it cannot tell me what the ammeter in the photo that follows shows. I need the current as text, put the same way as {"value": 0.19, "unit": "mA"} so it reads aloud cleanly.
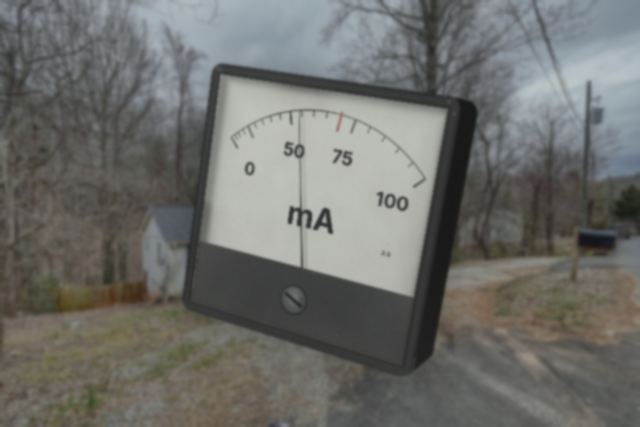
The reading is {"value": 55, "unit": "mA"}
